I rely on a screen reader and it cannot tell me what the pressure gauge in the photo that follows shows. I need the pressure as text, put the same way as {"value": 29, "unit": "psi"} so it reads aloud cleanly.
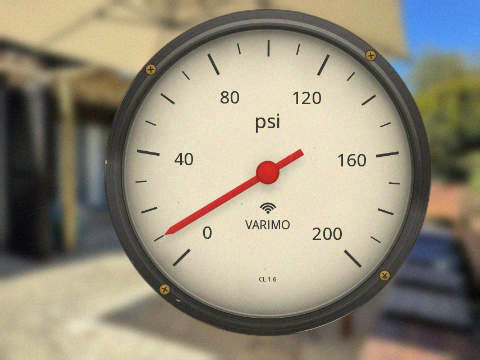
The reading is {"value": 10, "unit": "psi"}
